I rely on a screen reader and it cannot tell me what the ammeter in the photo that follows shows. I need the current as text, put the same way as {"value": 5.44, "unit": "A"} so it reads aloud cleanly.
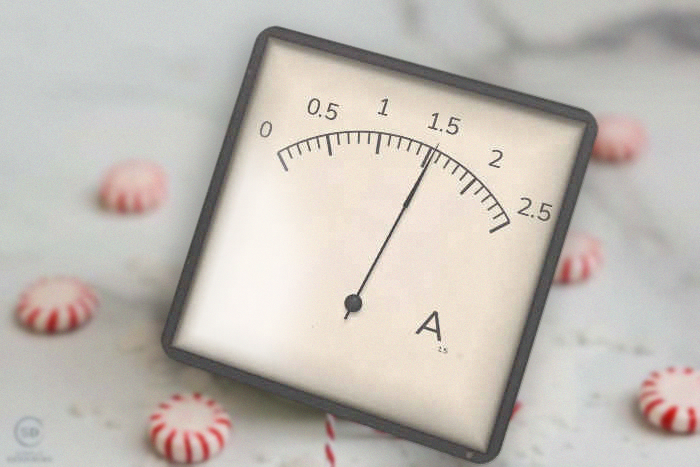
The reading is {"value": 1.55, "unit": "A"}
